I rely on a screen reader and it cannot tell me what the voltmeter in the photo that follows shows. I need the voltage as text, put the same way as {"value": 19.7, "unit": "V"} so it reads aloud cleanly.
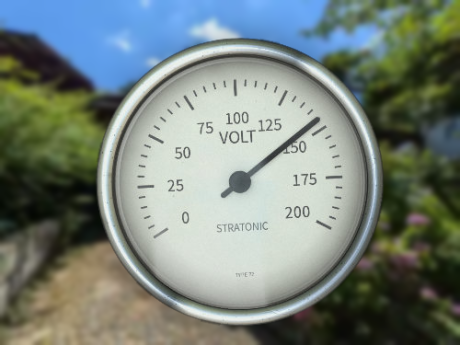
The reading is {"value": 145, "unit": "V"}
